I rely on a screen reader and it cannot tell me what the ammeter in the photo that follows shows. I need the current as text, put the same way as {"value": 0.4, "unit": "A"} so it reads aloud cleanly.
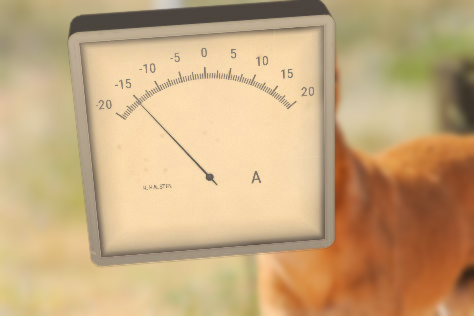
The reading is {"value": -15, "unit": "A"}
